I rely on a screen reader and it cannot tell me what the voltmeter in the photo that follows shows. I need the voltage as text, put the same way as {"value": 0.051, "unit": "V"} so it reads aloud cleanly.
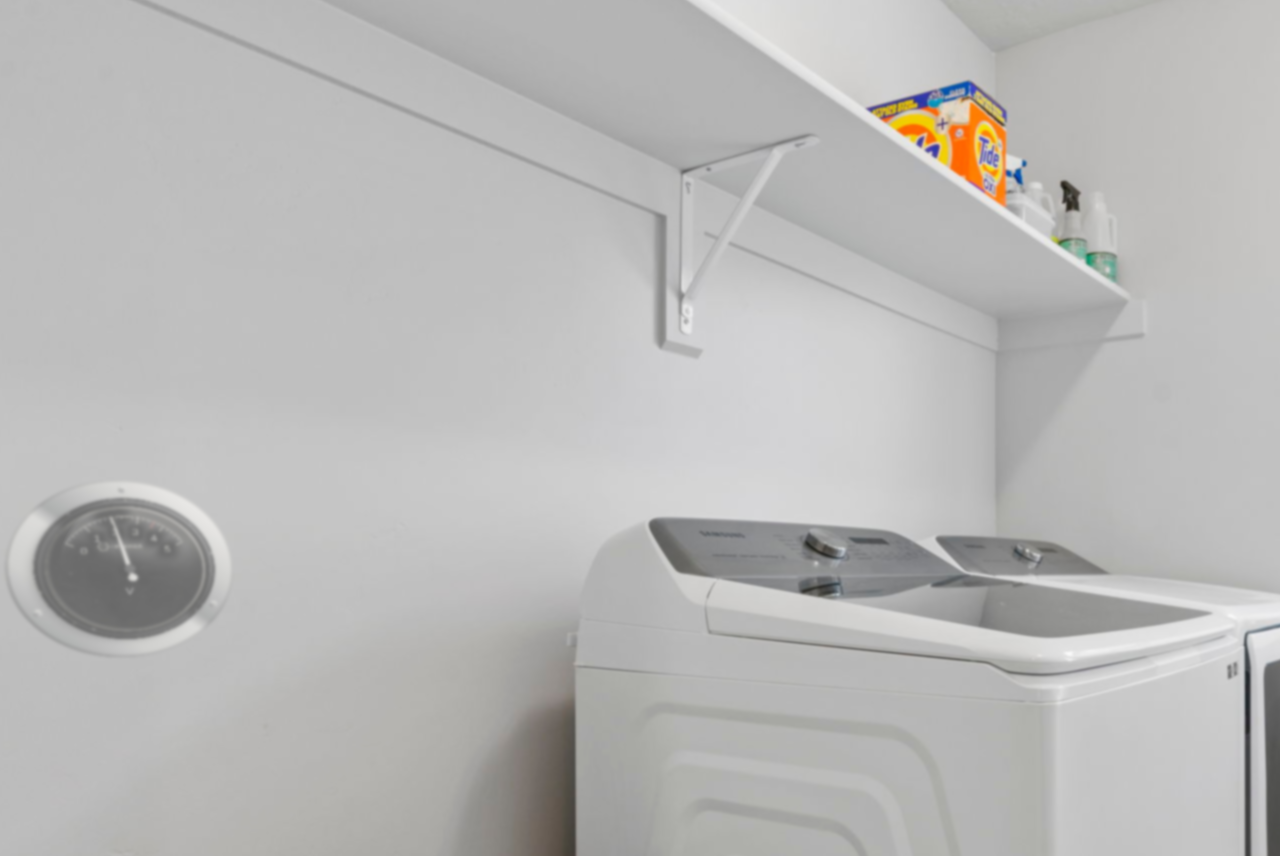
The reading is {"value": 2, "unit": "V"}
